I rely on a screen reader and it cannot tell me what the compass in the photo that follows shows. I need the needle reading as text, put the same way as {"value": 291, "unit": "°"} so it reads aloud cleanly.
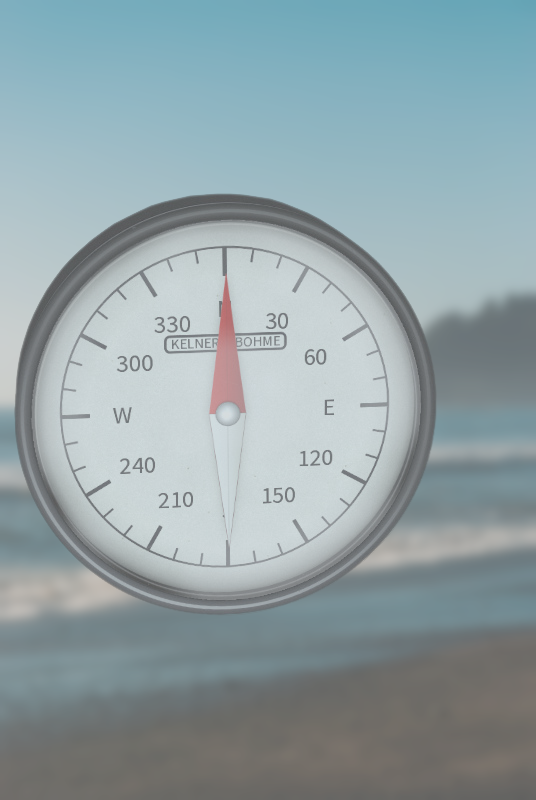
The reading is {"value": 0, "unit": "°"}
